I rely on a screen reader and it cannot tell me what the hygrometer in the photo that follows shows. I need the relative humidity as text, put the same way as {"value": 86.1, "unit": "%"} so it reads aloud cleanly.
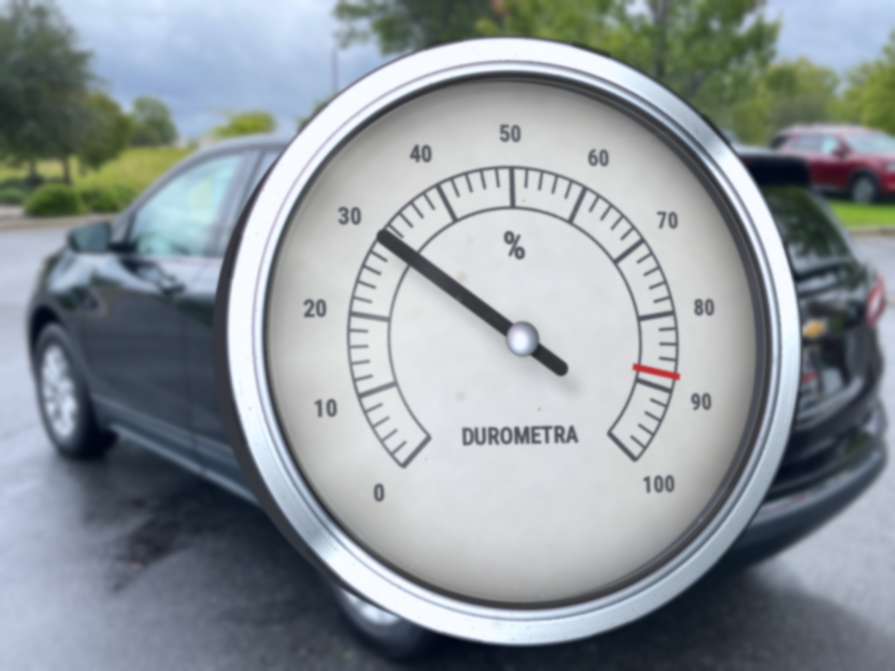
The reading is {"value": 30, "unit": "%"}
